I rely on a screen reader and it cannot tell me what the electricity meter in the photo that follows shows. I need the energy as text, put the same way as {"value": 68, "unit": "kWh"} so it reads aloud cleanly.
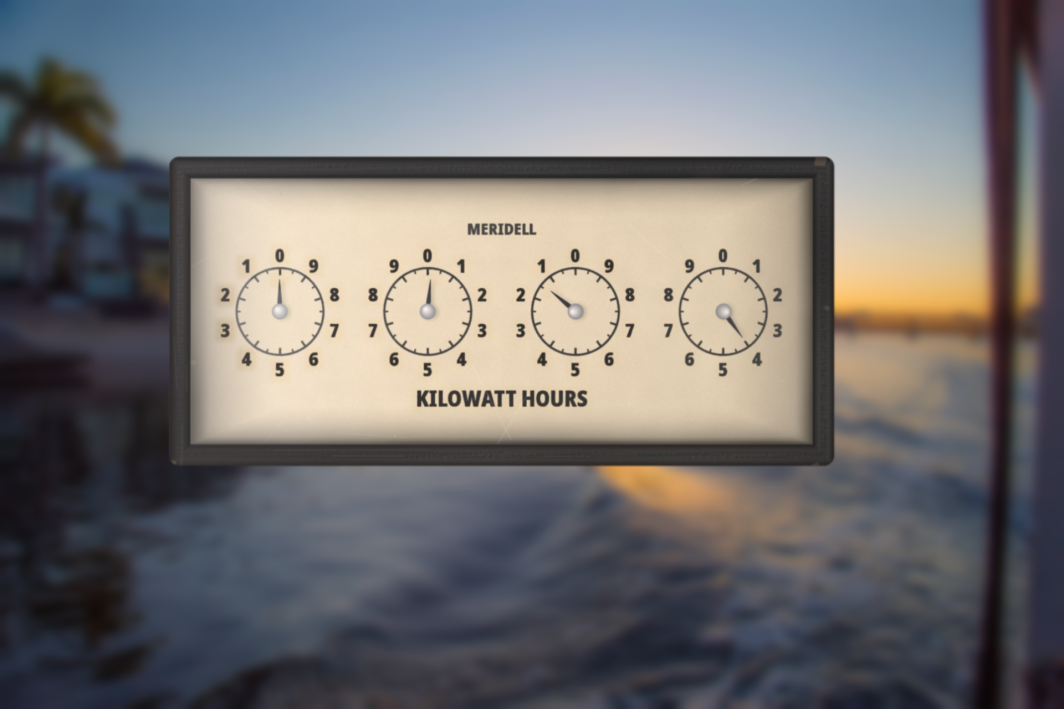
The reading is {"value": 14, "unit": "kWh"}
